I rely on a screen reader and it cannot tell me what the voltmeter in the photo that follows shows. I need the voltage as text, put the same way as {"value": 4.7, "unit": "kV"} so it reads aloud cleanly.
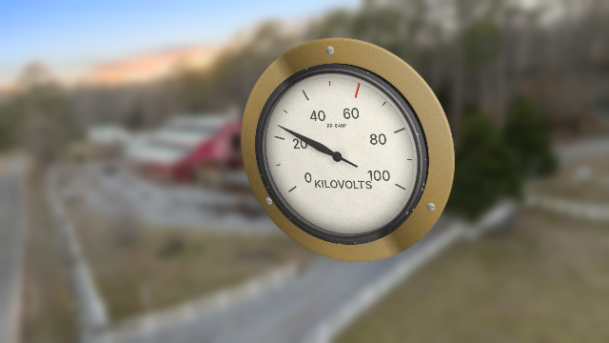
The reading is {"value": 25, "unit": "kV"}
